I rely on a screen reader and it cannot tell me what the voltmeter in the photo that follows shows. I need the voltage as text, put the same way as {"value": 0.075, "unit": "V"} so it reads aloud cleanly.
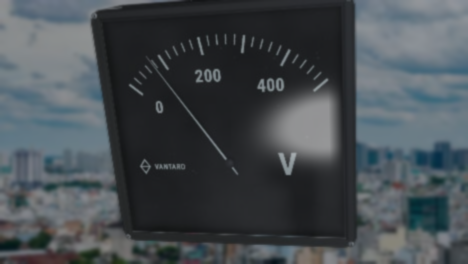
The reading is {"value": 80, "unit": "V"}
